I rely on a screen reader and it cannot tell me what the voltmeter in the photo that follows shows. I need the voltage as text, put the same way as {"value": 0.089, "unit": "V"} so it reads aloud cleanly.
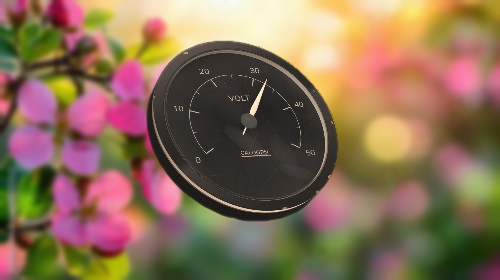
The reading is {"value": 32.5, "unit": "V"}
